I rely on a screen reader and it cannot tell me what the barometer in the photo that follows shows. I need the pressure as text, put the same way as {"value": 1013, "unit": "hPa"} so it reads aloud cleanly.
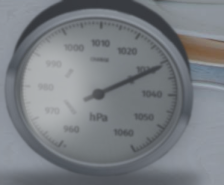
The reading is {"value": 1030, "unit": "hPa"}
